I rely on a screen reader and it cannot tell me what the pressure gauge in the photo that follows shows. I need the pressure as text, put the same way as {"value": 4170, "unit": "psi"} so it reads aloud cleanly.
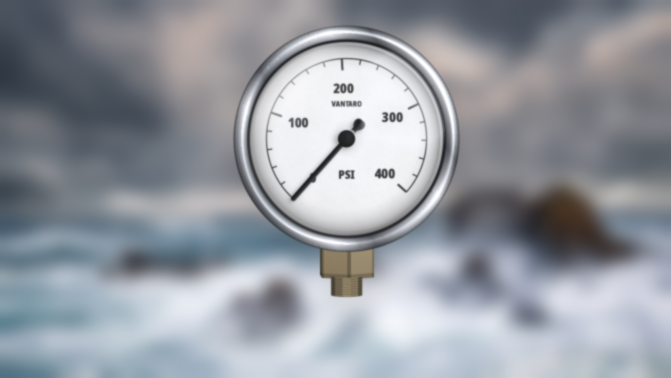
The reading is {"value": 0, "unit": "psi"}
